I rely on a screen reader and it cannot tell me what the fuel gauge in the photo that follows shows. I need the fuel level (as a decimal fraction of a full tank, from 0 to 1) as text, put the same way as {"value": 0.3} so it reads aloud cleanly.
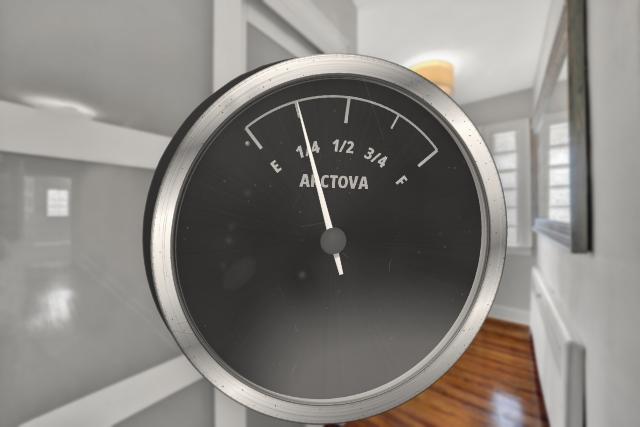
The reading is {"value": 0.25}
